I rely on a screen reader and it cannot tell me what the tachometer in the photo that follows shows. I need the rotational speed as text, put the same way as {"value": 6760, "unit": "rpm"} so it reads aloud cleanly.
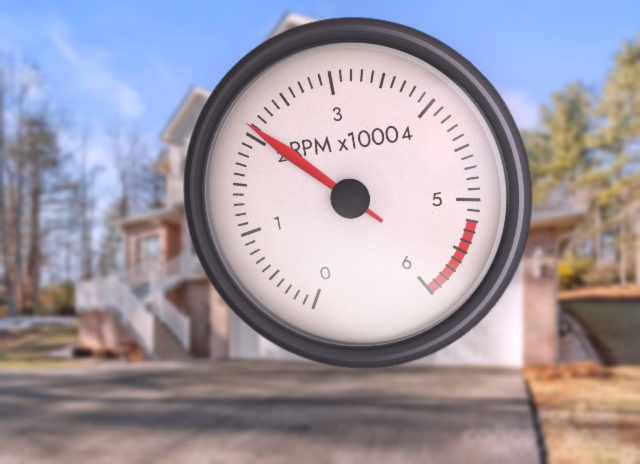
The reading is {"value": 2100, "unit": "rpm"}
